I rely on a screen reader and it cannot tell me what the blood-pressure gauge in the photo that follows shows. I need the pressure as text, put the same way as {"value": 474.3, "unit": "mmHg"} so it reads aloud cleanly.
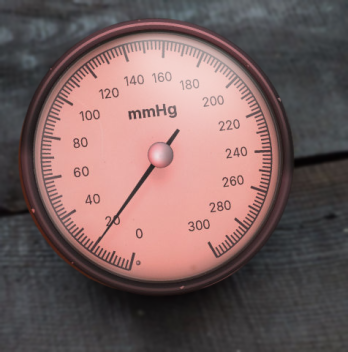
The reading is {"value": 20, "unit": "mmHg"}
